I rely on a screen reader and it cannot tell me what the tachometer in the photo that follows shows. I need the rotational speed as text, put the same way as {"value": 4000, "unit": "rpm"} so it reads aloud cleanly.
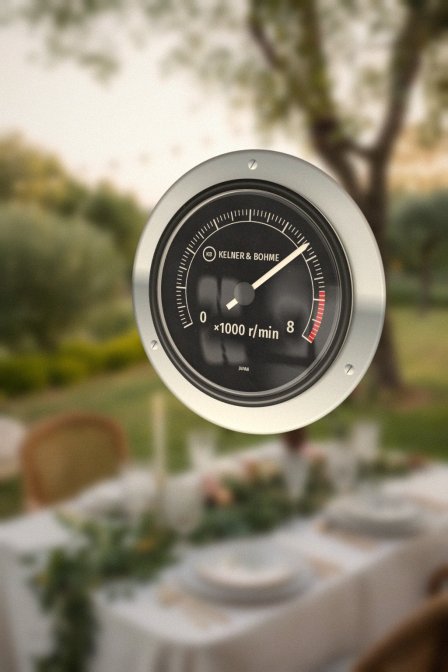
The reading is {"value": 5700, "unit": "rpm"}
